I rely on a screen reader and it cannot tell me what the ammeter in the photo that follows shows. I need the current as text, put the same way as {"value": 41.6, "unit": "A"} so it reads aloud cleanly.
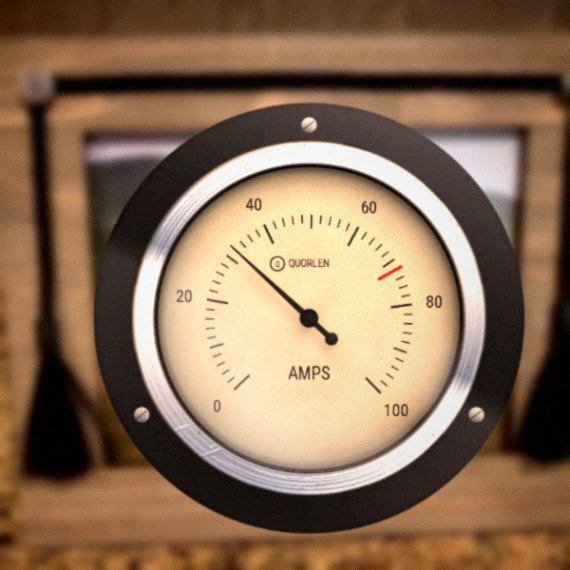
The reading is {"value": 32, "unit": "A"}
